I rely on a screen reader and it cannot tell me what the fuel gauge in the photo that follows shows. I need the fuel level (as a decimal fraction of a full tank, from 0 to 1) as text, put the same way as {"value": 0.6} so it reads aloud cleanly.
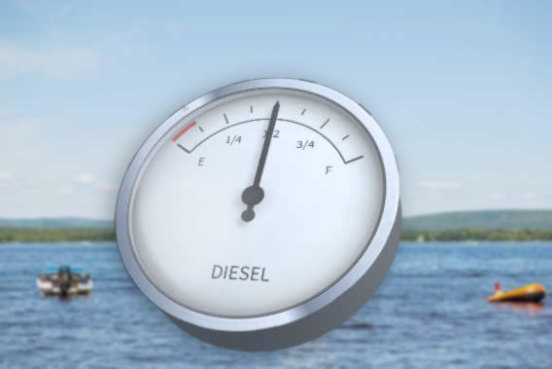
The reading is {"value": 0.5}
